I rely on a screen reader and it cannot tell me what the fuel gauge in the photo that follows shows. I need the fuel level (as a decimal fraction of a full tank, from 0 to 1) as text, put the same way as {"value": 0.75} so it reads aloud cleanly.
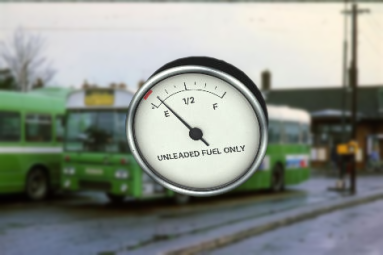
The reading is {"value": 0.125}
